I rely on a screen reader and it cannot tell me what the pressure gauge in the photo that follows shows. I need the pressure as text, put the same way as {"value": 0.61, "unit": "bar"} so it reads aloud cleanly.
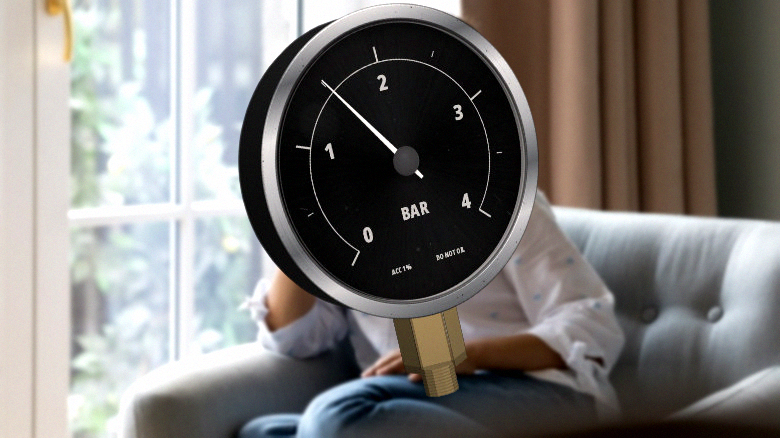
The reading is {"value": 1.5, "unit": "bar"}
